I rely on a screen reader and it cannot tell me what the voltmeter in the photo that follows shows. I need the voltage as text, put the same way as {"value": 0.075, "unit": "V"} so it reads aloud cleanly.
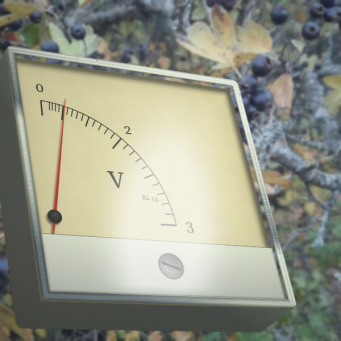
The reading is {"value": 1, "unit": "V"}
